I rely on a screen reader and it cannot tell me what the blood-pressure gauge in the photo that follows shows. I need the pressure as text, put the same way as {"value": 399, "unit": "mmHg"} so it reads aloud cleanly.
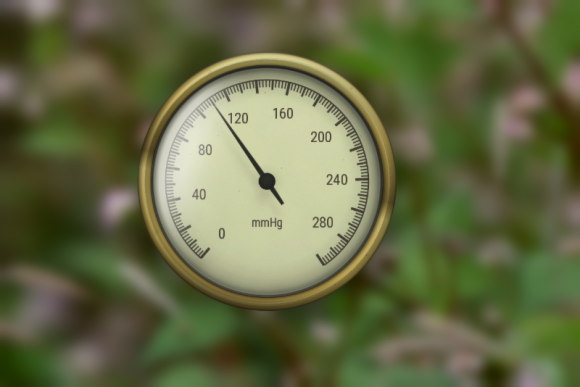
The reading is {"value": 110, "unit": "mmHg"}
